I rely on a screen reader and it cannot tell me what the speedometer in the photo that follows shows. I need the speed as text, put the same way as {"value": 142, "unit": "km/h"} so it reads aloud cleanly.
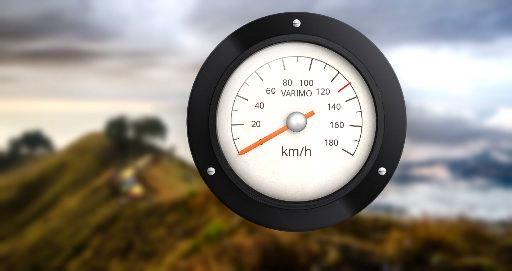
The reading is {"value": 0, "unit": "km/h"}
